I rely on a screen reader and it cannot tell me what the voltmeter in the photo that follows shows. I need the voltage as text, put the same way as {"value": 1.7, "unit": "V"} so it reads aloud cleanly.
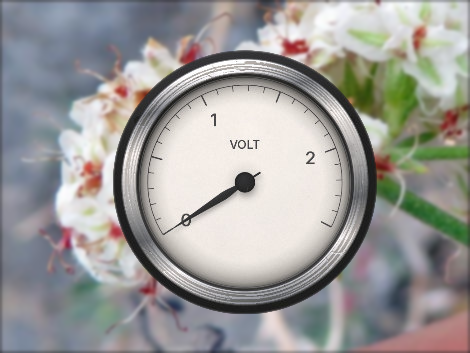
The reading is {"value": 0, "unit": "V"}
